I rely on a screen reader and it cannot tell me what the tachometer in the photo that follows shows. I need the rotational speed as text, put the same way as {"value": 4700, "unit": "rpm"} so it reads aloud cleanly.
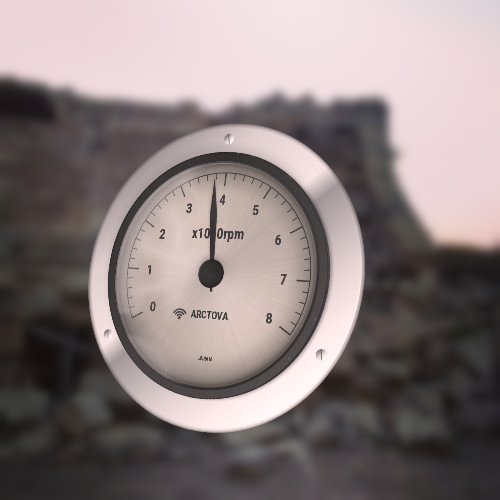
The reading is {"value": 3800, "unit": "rpm"}
